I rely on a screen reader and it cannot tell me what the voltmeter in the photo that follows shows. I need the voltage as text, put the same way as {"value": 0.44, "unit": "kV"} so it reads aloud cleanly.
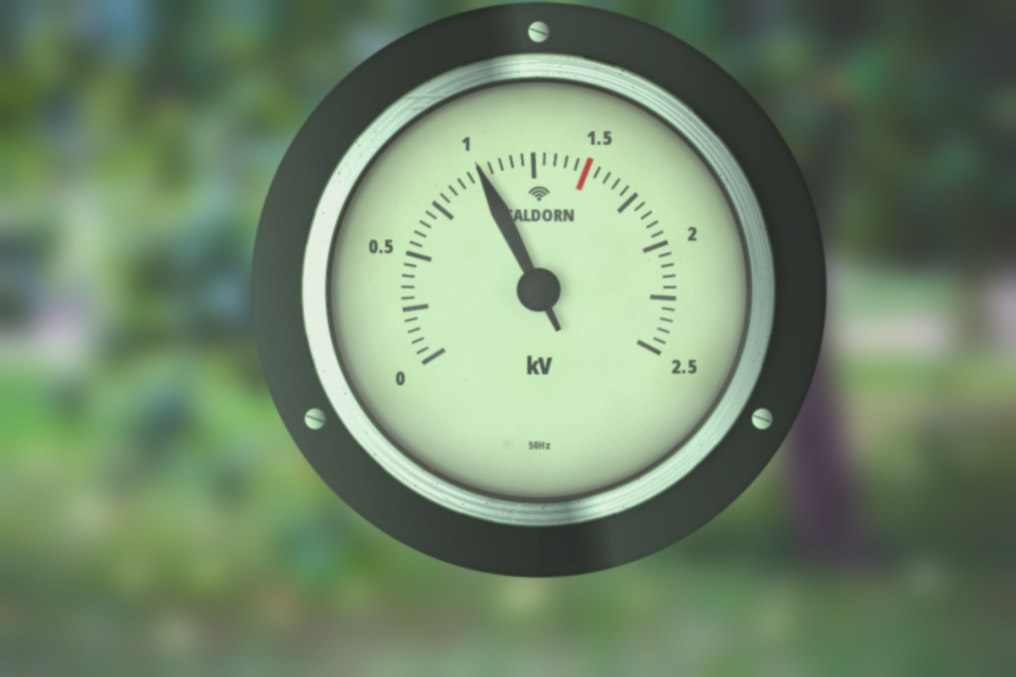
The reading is {"value": 1, "unit": "kV"}
